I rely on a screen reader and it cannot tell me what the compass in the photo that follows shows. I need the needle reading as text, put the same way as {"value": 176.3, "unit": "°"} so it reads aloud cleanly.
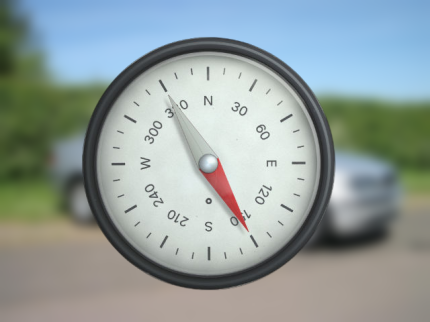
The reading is {"value": 150, "unit": "°"}
